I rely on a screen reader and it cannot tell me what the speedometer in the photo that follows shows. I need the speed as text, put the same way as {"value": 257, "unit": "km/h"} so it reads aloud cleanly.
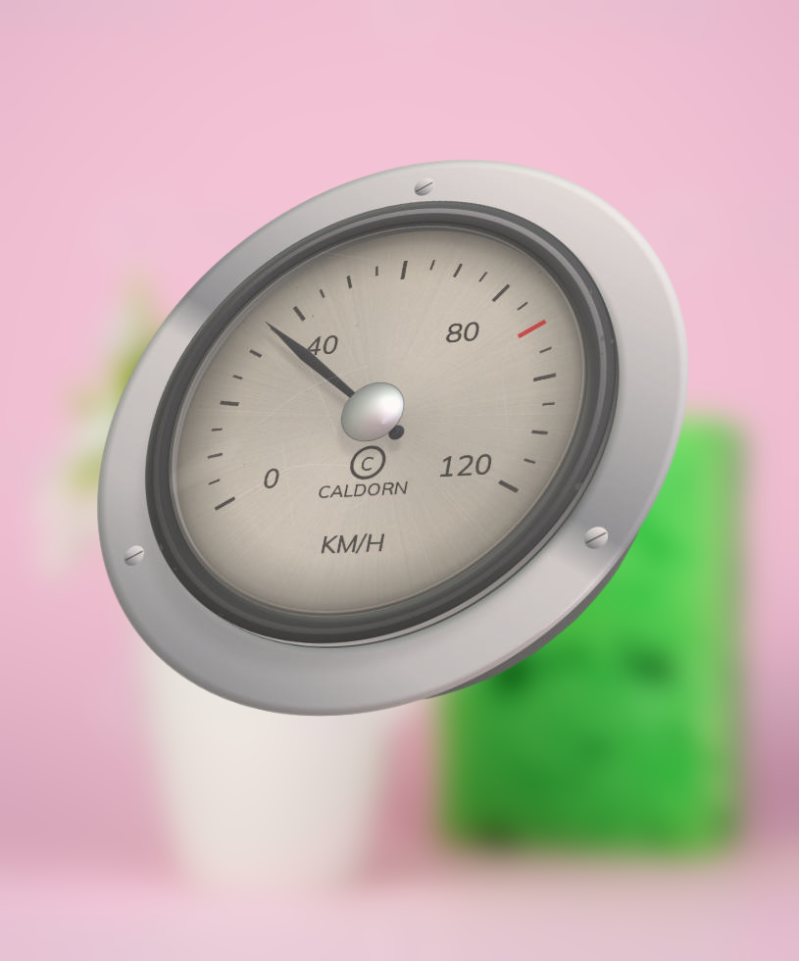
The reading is {"value": 35, "unit": "km/h"}
